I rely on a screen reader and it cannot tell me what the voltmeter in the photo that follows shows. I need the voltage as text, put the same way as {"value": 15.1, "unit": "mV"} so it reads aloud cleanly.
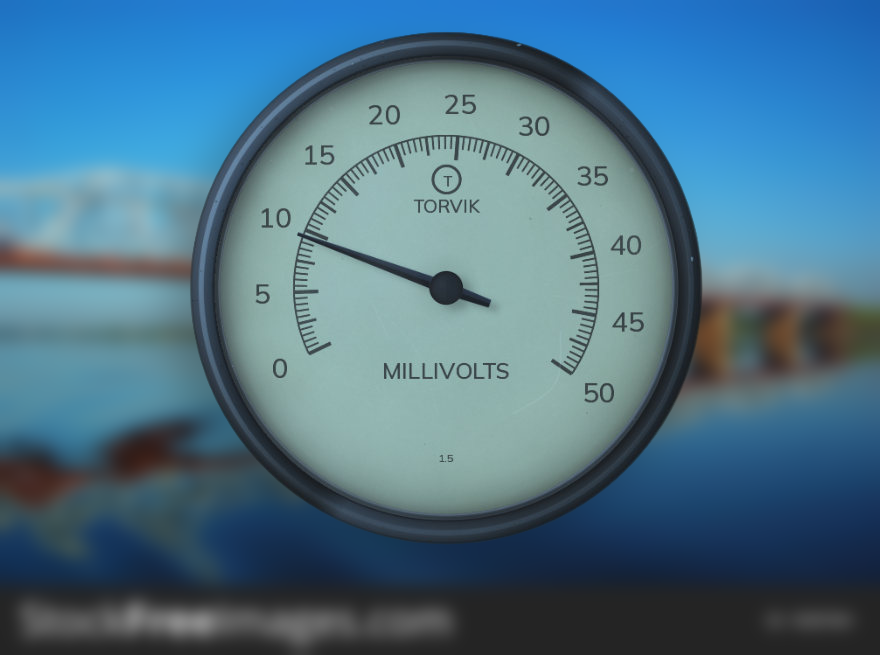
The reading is {"value": 9.5, "unit": "mV"}
